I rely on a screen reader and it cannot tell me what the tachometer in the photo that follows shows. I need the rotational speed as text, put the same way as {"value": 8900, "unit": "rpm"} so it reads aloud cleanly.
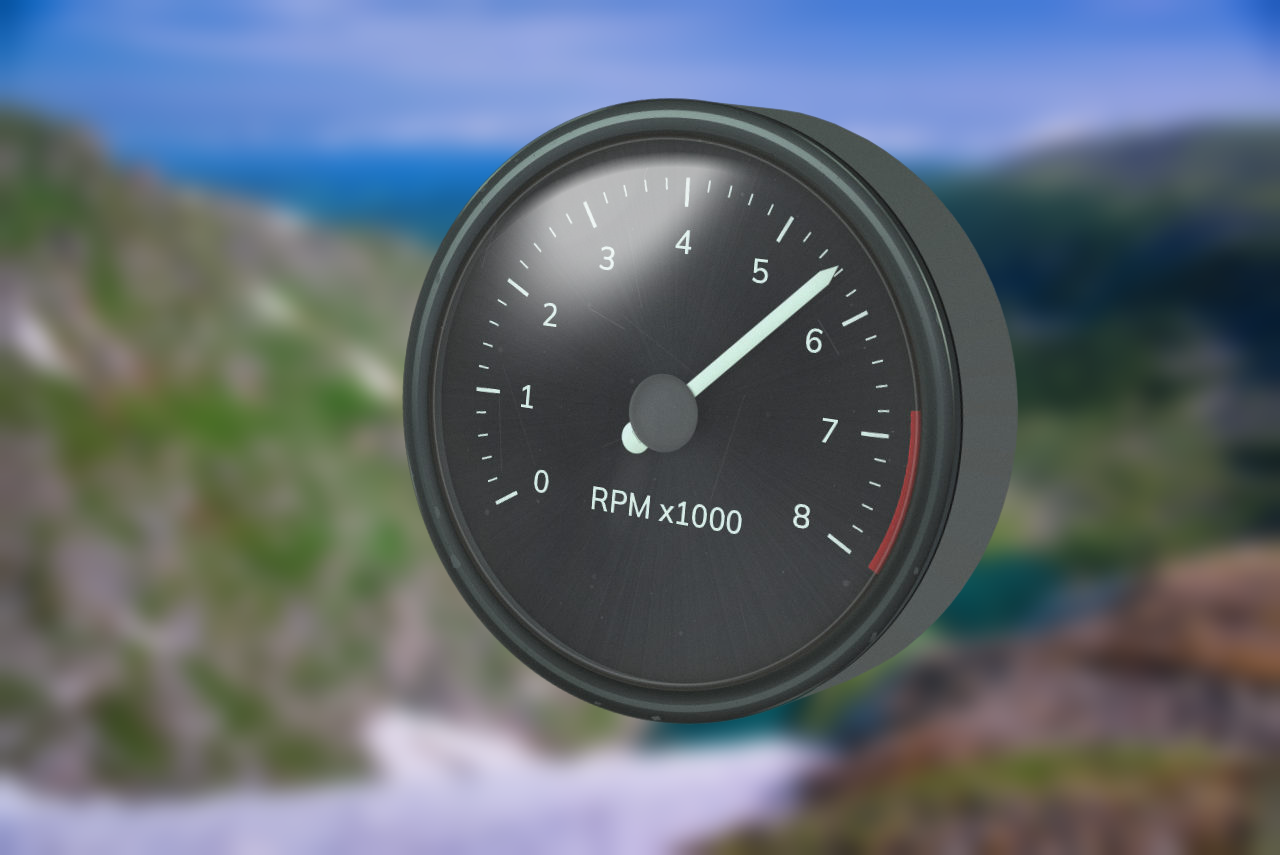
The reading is {"value": 5600, "unit": "rpm"}
